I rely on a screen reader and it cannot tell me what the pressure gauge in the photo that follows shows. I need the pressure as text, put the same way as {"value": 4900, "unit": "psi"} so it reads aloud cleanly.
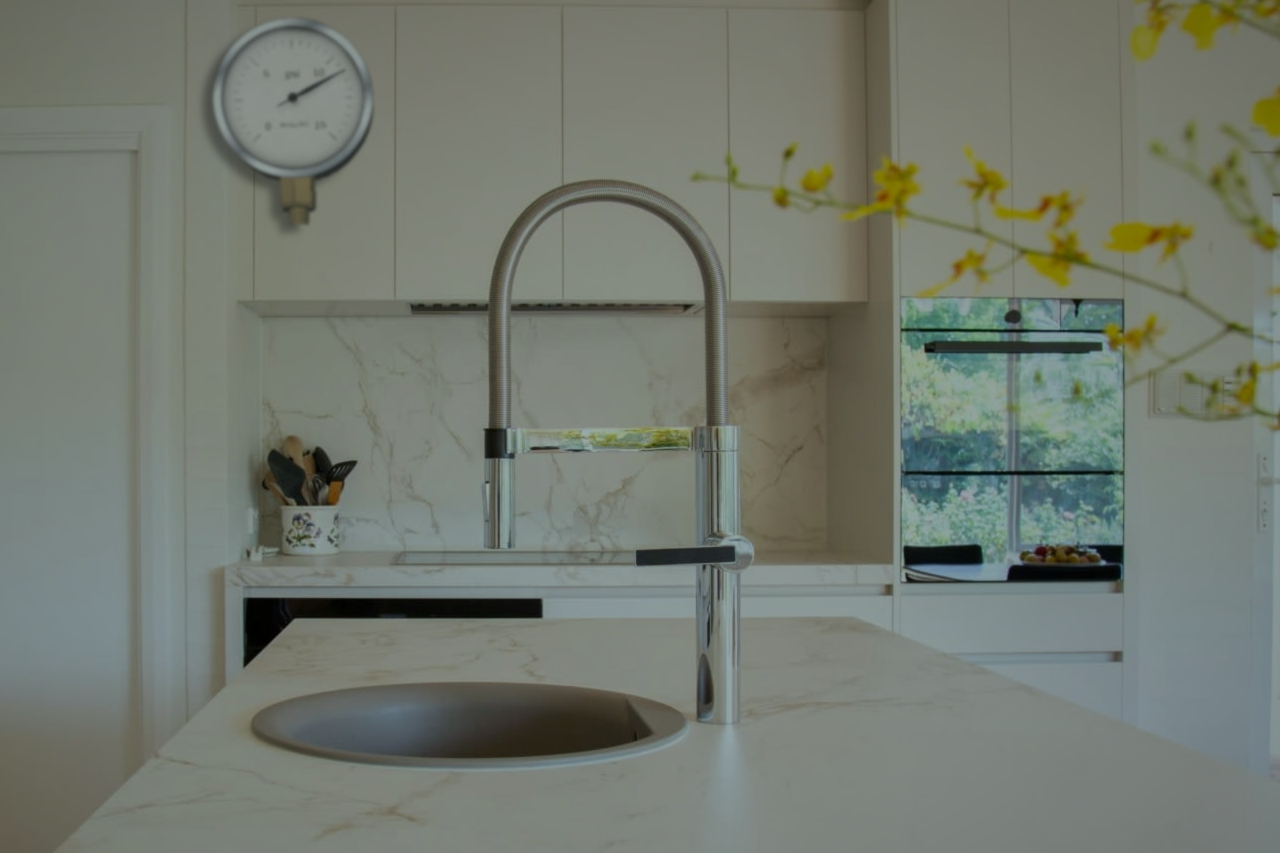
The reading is {"value": 11, "unit": "psi"}
